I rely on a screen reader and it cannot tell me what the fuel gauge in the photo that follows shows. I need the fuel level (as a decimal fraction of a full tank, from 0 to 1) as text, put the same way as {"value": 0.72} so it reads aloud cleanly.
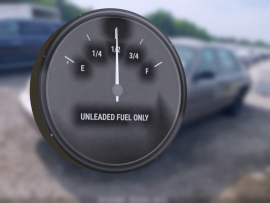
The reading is {"value": 0.5}
